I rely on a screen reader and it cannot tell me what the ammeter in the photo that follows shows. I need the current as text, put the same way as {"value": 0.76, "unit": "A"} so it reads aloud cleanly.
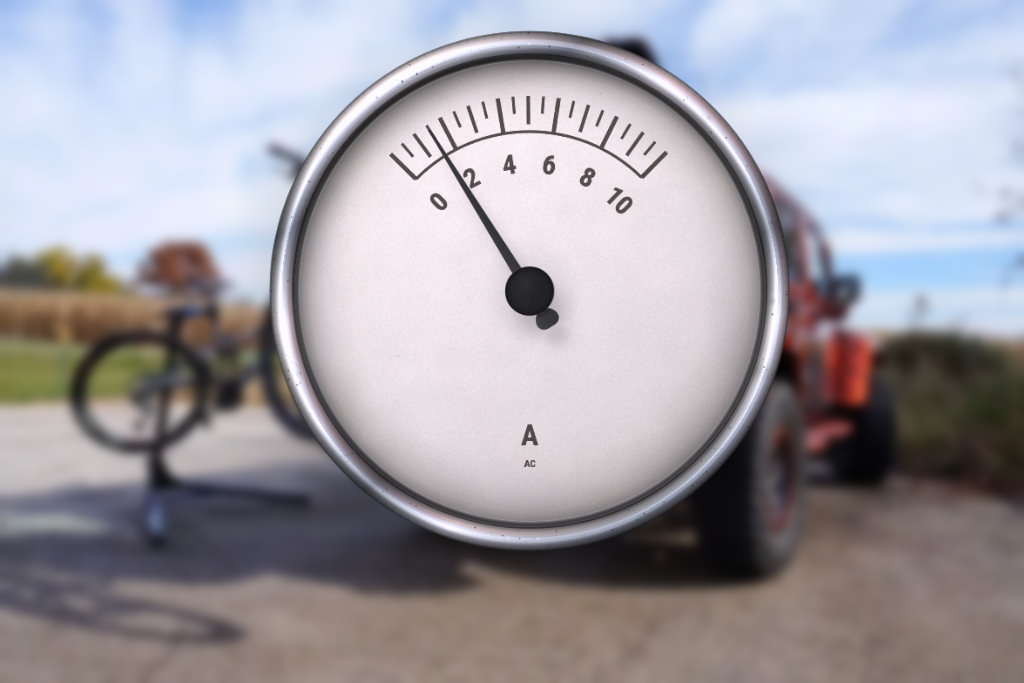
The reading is {"value": 1.5, "unit": "A"}
